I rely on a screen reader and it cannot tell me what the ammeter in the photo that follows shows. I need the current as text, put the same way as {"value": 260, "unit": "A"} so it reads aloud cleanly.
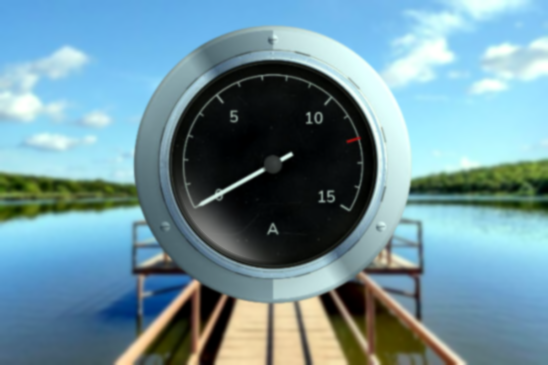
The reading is {"value": 0, "unit": "A"}
